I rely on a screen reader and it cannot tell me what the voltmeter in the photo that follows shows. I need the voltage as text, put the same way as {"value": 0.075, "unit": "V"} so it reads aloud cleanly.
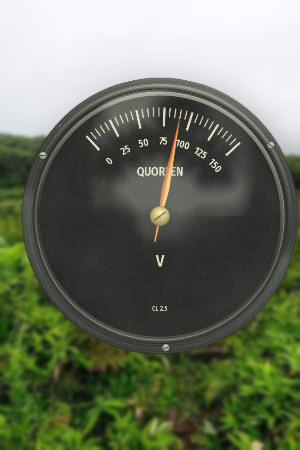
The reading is {"value": 90, "unit": "V"}
